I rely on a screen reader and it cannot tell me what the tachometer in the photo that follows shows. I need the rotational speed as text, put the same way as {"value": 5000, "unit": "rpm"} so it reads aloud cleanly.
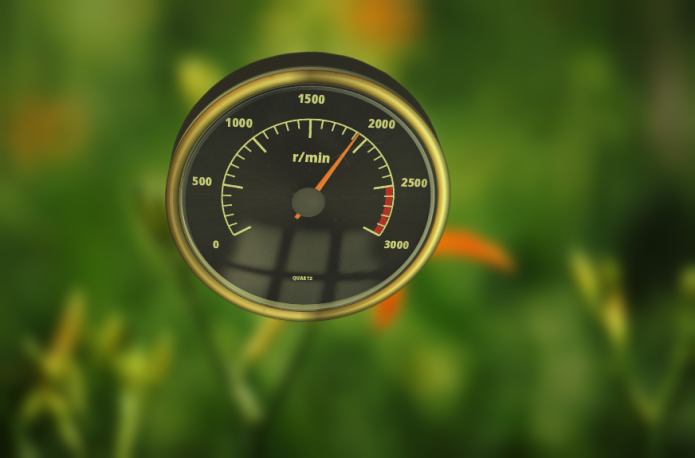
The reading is {"value": 1900, "unit": "rpm"}
